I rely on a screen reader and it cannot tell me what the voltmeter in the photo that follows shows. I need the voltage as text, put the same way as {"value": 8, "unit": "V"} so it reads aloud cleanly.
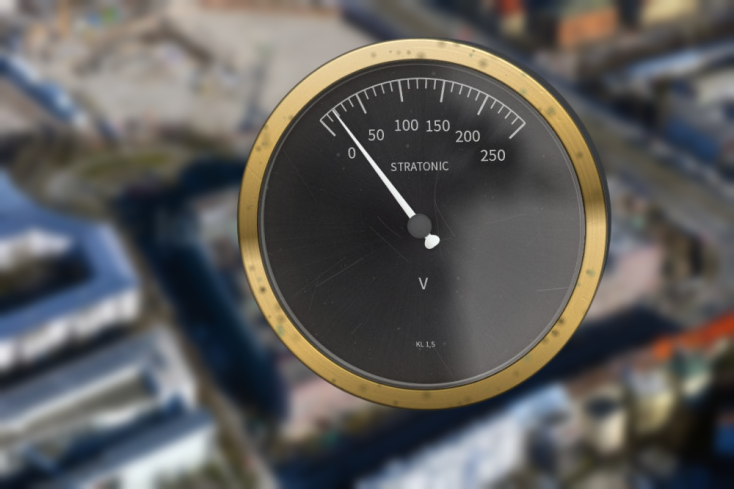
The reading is {"value": 20, "unit": "V"}
